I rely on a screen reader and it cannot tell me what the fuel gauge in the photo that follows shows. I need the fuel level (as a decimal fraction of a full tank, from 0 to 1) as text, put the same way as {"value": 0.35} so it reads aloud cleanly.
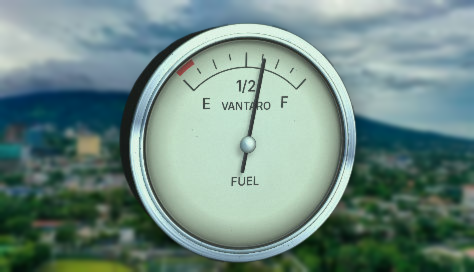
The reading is {"value": 0.625}
